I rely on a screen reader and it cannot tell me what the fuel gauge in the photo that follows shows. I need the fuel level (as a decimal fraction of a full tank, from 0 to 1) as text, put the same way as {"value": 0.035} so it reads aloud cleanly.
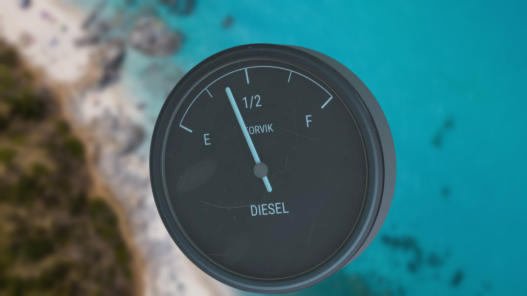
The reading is {"value": 0.375}
